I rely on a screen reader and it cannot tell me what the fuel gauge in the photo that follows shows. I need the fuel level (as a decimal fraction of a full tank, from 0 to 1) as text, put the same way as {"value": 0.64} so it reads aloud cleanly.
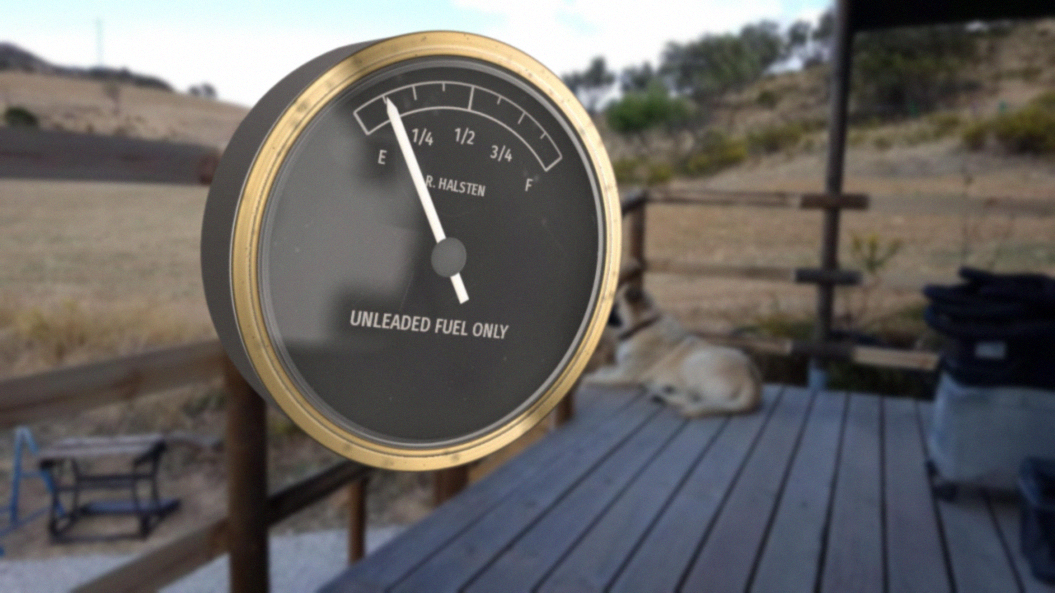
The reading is {"value": 0.125}
